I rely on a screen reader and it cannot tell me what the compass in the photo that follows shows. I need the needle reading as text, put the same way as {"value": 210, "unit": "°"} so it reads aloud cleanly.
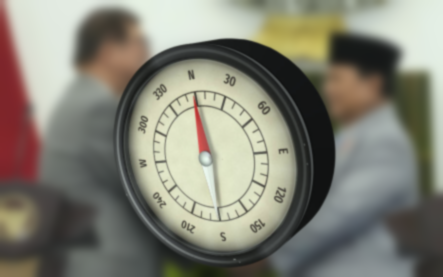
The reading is {"value": 0, "unit": "°"}
